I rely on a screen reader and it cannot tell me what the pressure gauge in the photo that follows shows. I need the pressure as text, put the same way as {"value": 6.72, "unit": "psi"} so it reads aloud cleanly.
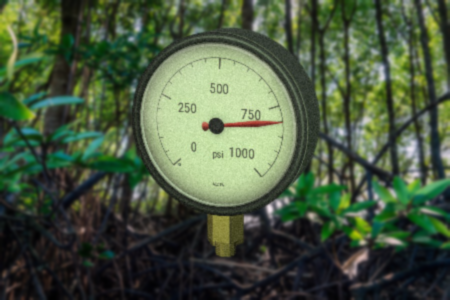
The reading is {"value": 800, "unit": "psi"}
